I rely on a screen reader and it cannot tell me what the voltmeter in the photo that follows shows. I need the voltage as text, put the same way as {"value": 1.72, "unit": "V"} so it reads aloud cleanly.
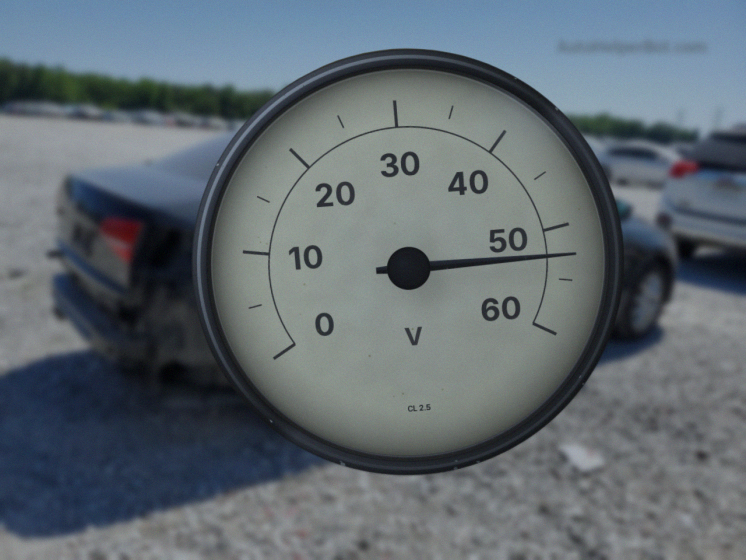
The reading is {"value": 52.5, "unit": "V"}
